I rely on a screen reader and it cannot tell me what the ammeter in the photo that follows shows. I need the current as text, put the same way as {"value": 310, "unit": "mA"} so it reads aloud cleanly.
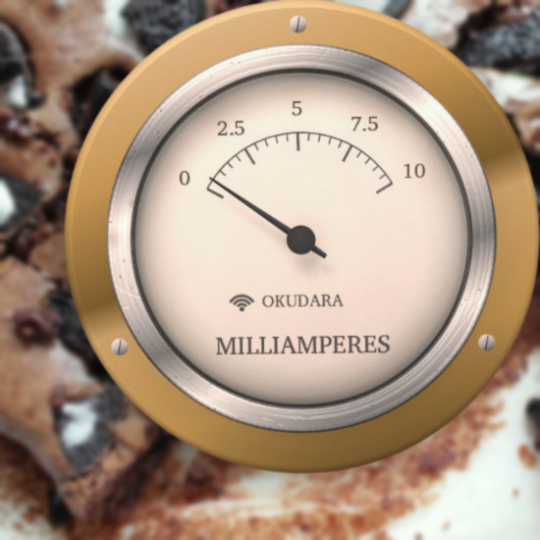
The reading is {"value": 0.5, "unit": "mA"}
